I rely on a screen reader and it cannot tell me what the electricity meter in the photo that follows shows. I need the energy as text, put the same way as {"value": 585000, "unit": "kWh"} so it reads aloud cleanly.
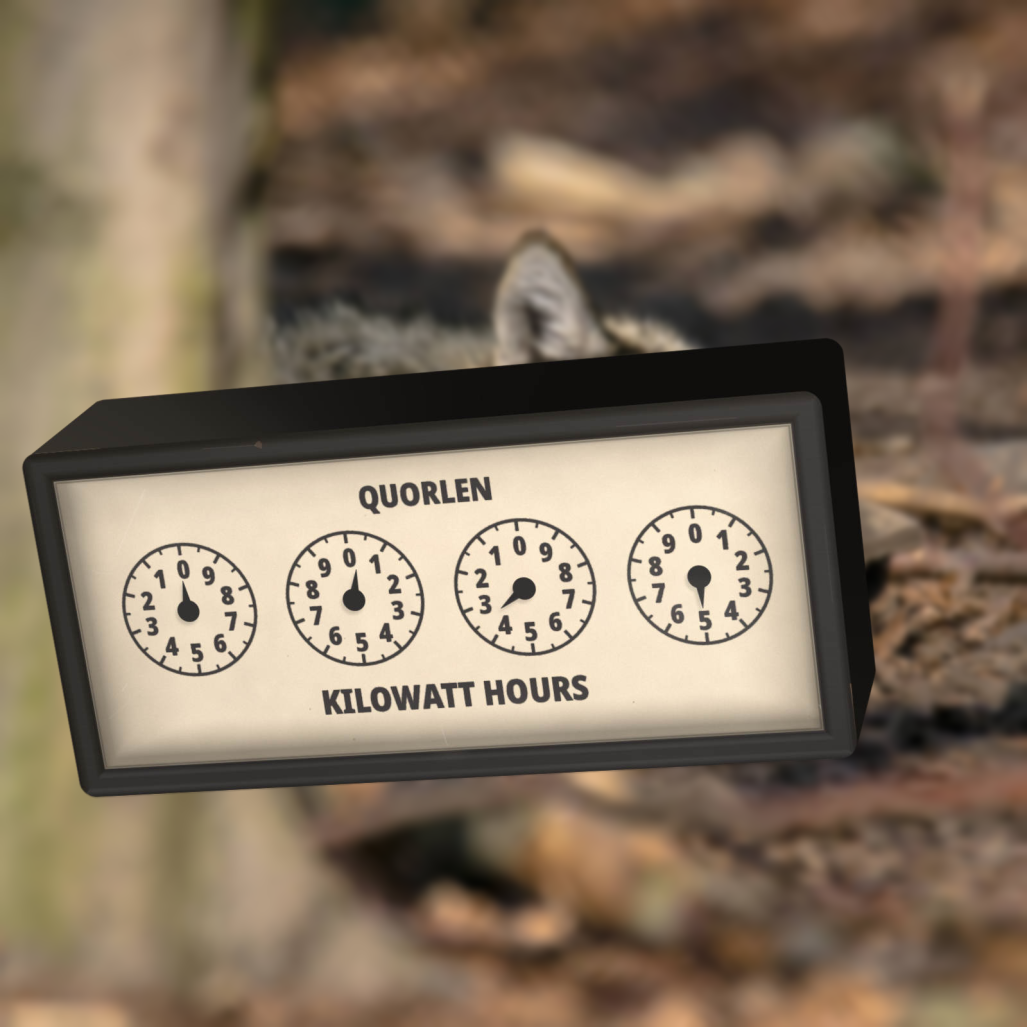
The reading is {"value": 35, "unit": "kWh"}
